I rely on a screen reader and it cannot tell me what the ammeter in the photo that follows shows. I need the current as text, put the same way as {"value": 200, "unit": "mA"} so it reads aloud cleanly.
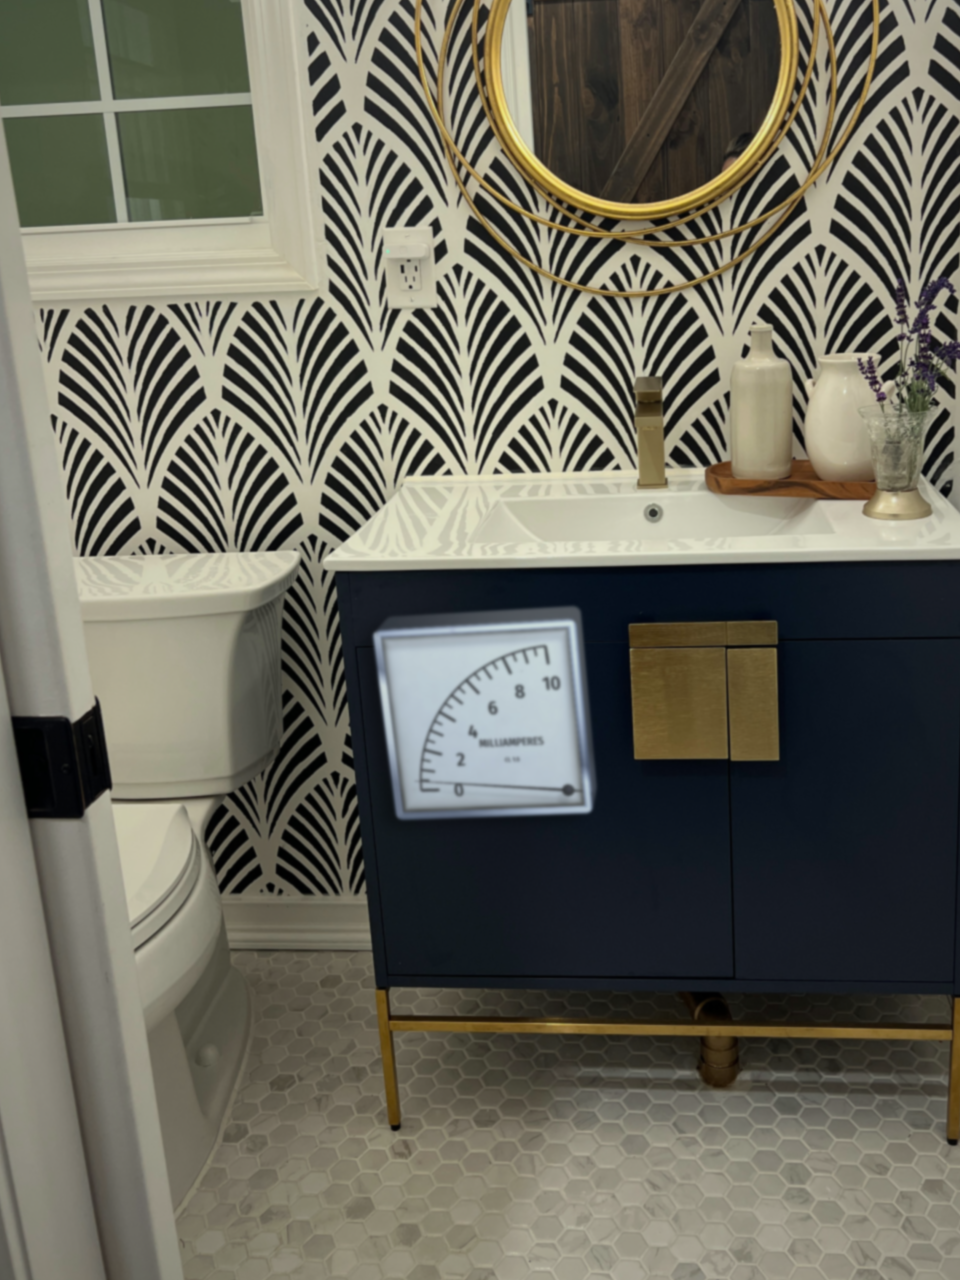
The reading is {"value": 0.5, "unit": "mA"}
